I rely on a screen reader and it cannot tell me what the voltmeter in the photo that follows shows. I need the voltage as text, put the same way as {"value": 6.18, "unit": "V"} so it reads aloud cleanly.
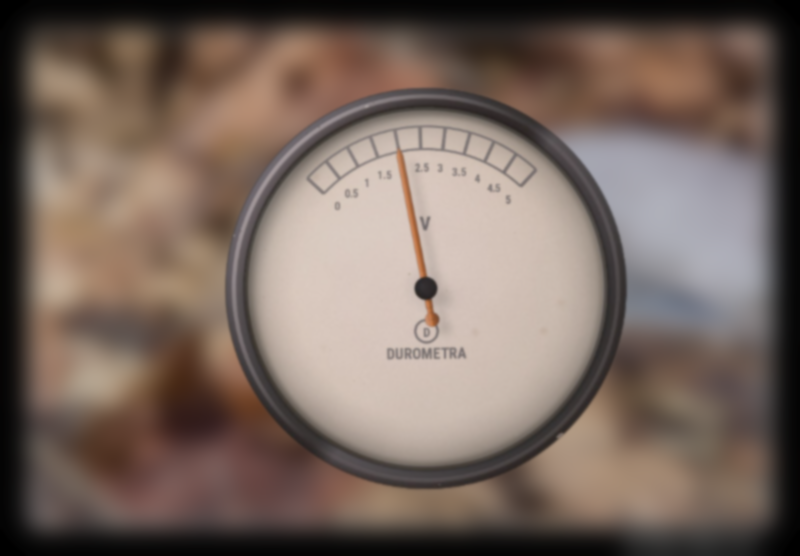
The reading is {"value": 2, "unit": "V"}
